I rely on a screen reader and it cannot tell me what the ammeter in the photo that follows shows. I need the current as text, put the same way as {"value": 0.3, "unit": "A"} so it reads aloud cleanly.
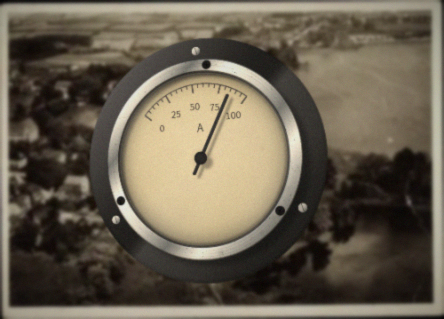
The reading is {"value": 85, "unit": "A"}
